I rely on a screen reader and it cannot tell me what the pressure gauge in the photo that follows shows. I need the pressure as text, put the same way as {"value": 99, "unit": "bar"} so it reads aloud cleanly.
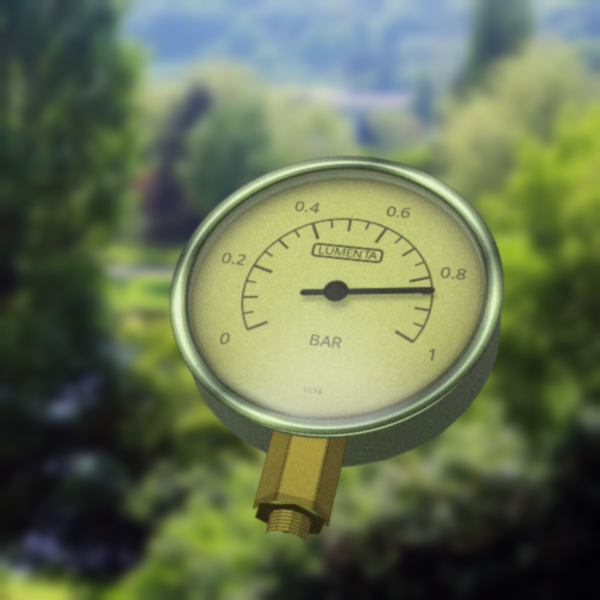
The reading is {"value": 0.85, "unit": "bar"}
